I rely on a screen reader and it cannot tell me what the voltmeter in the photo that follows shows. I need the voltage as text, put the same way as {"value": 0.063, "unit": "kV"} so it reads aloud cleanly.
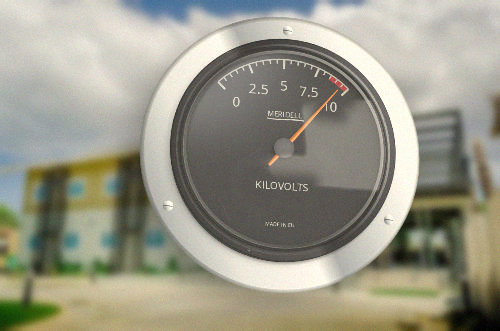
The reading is {"value": 9.5, "unit": "kV"}
